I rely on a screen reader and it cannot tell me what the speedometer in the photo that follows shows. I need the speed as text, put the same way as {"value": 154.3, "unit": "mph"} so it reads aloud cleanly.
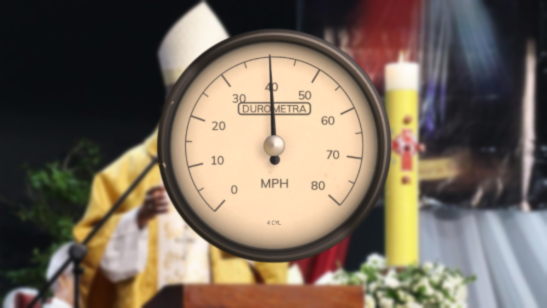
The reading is {"value": 40, "unit": "mph"}
